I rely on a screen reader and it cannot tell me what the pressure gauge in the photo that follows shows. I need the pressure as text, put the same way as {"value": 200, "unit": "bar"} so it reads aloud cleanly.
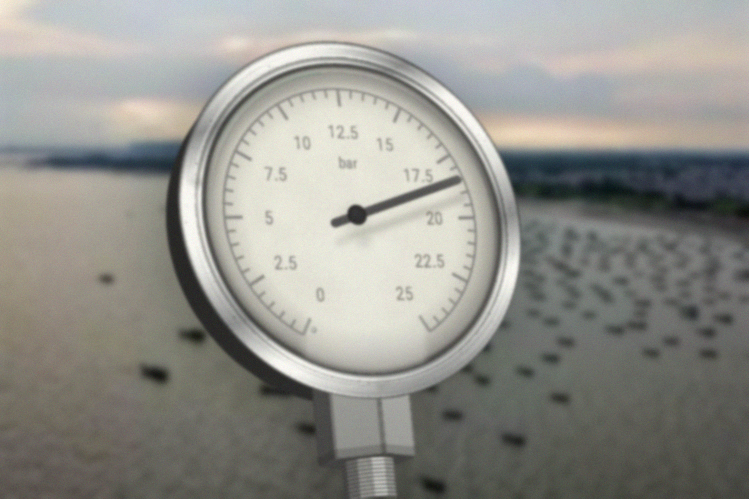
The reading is {"value": 18.5, "unit": "bar"}
